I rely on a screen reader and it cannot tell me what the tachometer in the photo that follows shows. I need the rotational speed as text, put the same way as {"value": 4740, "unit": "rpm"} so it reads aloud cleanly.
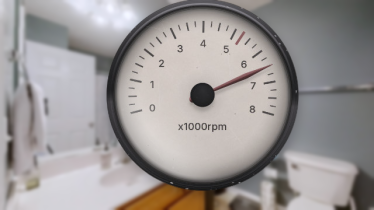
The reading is {"value": 6500, "unit": "rpm"}
